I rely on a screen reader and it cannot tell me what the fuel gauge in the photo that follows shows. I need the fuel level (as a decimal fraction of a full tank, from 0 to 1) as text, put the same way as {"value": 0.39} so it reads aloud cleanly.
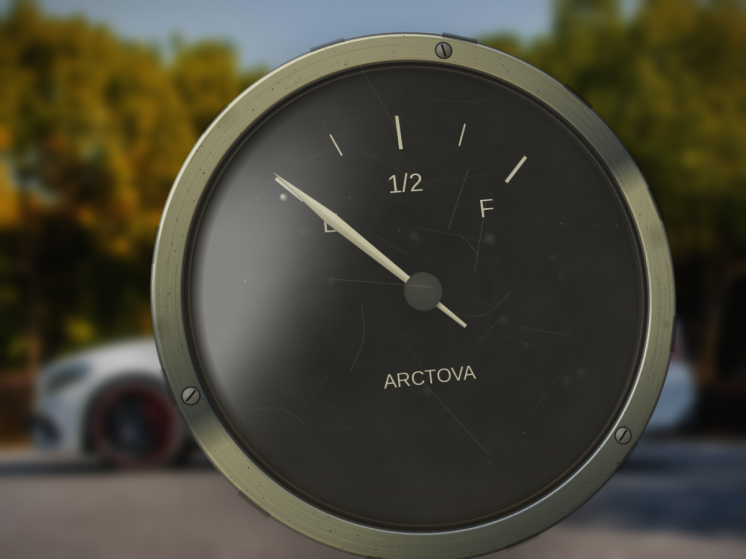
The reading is {"value": 0}
